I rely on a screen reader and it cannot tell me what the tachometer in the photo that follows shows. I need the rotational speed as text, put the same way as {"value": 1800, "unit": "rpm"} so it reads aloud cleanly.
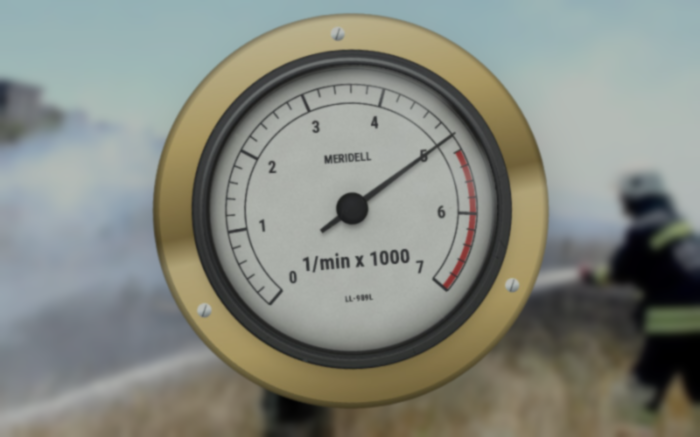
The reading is {"value": 5000, "unit": "rpm"}
